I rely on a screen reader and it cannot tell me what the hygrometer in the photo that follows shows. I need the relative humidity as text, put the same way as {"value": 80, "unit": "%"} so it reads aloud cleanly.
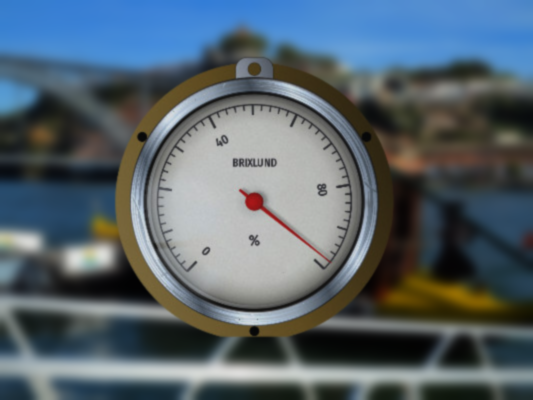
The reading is {"value": 98, "unit": "%"}
